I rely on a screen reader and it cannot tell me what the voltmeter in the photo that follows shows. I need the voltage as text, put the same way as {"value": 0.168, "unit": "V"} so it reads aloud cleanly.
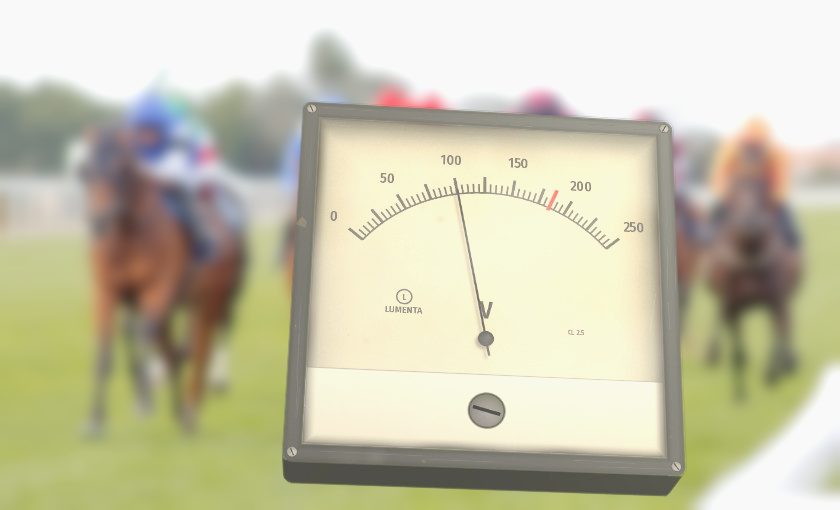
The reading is {"value": 100, "unit": "V"}
